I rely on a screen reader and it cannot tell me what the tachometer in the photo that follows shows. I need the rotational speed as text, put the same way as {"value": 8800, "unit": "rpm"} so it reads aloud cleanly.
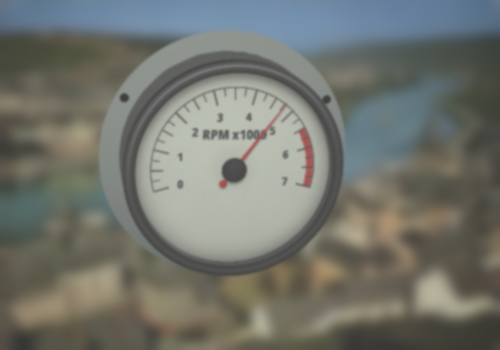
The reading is {"value": 4750, "unit": "rpm"}
